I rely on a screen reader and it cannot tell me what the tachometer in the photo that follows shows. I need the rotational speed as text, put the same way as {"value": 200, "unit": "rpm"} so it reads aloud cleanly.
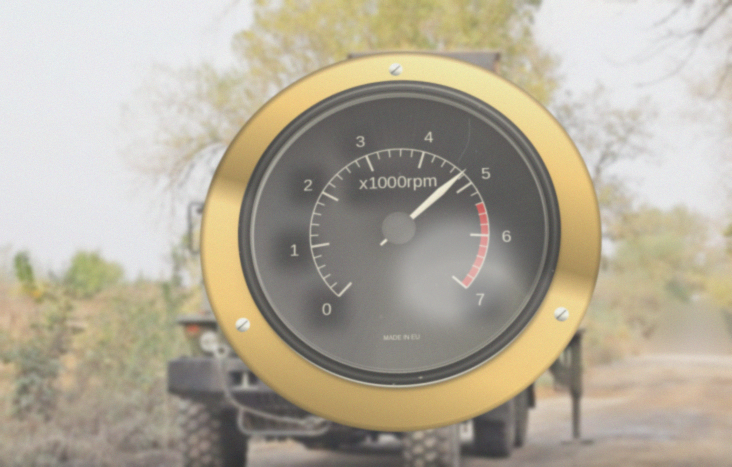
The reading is {"value": 4800, "unit": "rpm"}
